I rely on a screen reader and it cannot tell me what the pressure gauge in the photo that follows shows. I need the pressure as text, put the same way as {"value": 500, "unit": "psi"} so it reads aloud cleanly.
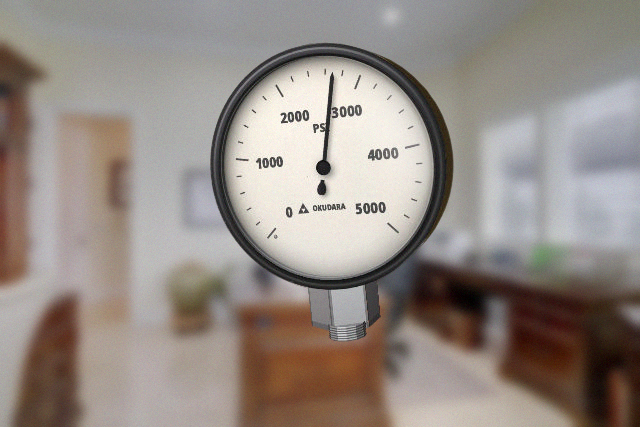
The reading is {"value": 2700, "unit": "psi"}
